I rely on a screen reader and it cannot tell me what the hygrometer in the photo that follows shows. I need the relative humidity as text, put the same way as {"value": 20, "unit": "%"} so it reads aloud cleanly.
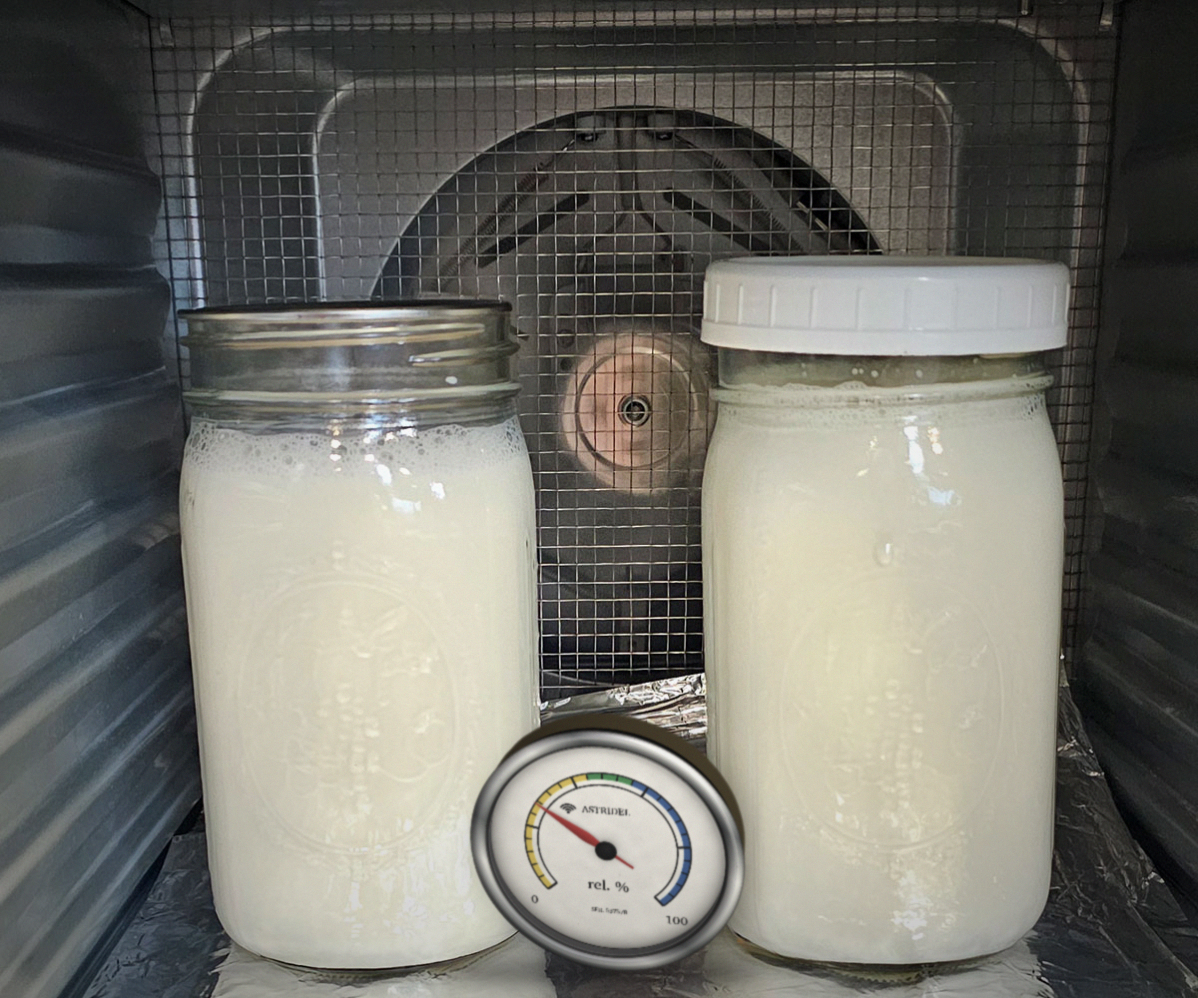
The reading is {"value": 28, "unit": "%"}
